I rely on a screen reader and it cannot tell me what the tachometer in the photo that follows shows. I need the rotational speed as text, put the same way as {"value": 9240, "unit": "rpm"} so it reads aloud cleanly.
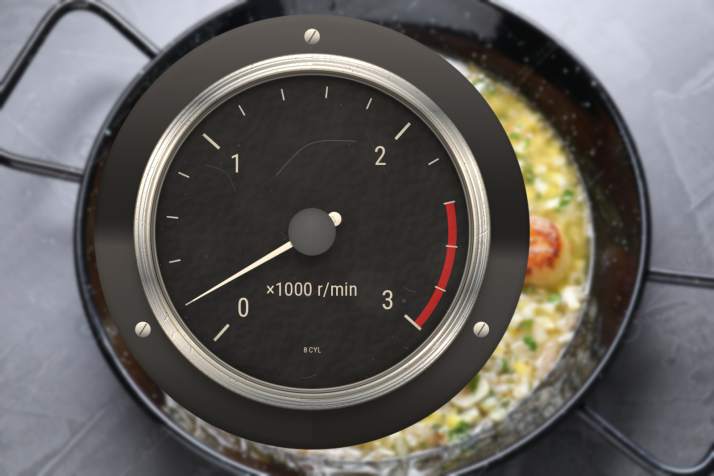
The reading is {"value": 200, "unit": "rpm"}
